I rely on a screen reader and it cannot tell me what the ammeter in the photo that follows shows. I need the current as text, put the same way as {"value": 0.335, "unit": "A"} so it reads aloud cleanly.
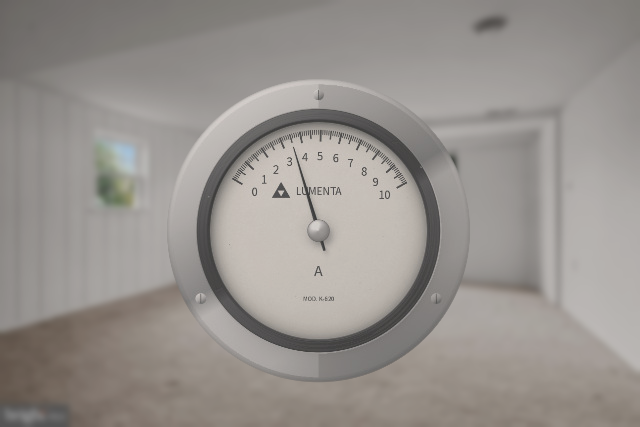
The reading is {"value": 3.5, "unit": "A"}
